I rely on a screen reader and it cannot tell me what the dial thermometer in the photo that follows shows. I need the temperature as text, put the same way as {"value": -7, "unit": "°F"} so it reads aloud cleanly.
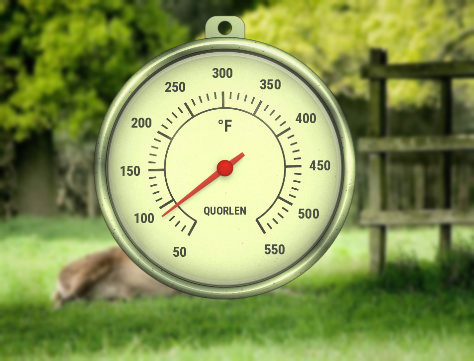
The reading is {"value": 90, "unit": "°F"}
